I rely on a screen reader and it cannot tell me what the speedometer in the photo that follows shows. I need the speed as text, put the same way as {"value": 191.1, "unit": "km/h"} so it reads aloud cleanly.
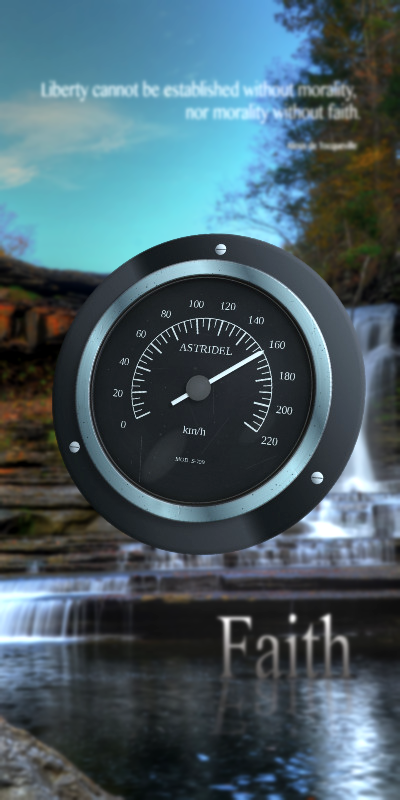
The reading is {"value": 160, "unit": "km/h"}
